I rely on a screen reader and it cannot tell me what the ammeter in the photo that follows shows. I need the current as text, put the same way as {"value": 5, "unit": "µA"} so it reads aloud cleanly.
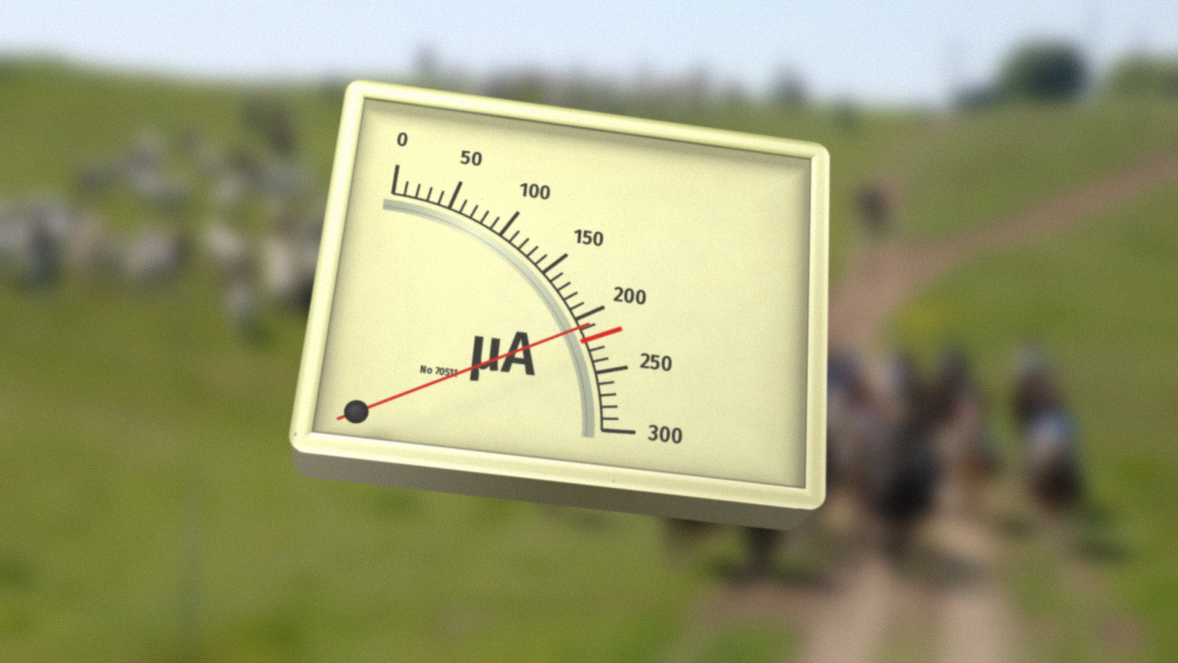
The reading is {"value": 210, "unit": "µA"}
